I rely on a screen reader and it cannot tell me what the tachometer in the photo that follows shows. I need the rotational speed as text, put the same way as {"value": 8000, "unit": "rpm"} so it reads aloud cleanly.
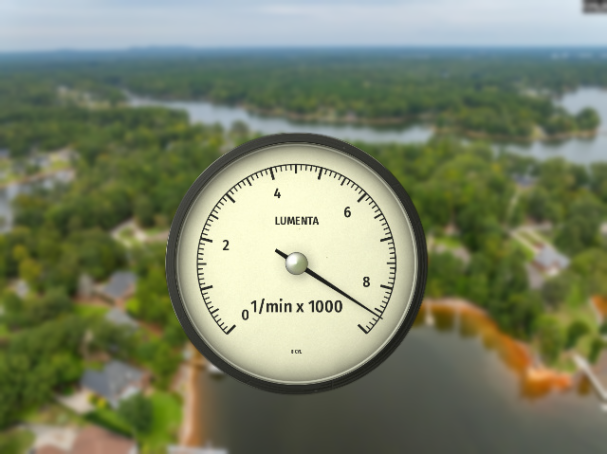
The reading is {"value": 8600, "unit": "rpm"}
